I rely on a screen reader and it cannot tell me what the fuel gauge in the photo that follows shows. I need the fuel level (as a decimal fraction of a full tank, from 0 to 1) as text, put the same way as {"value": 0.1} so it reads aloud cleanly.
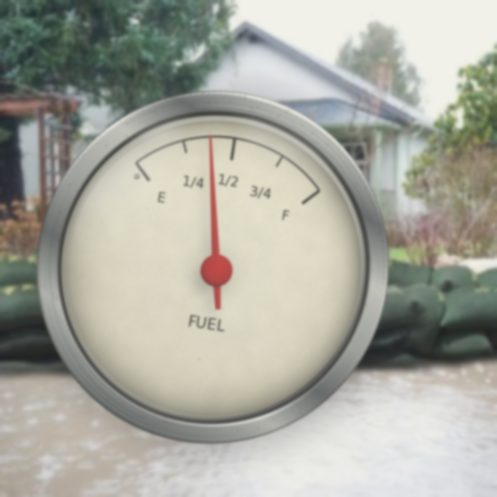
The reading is {"value": 0.375}
